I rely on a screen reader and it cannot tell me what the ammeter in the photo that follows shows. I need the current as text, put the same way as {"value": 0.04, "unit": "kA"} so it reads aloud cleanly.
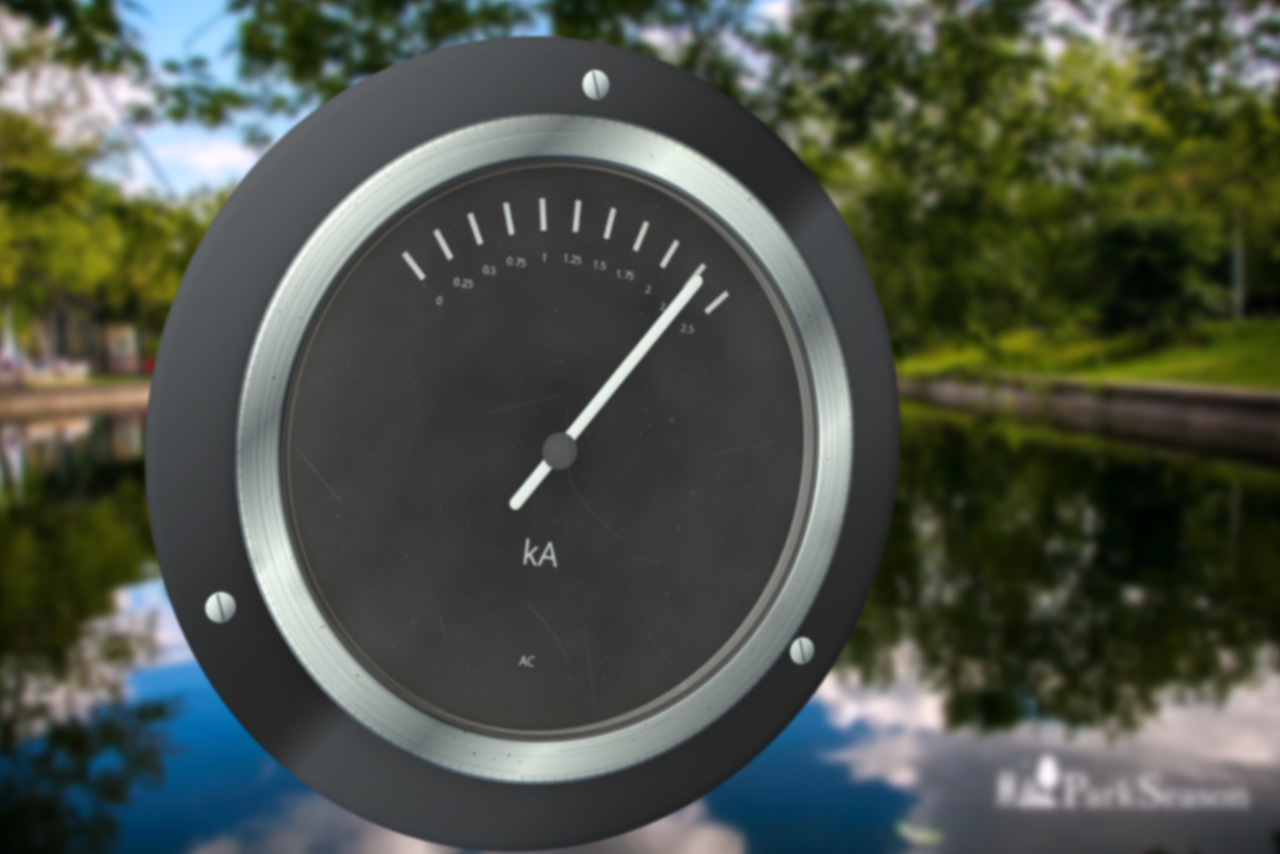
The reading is {"value": 2.25, "unit": "kA"}
